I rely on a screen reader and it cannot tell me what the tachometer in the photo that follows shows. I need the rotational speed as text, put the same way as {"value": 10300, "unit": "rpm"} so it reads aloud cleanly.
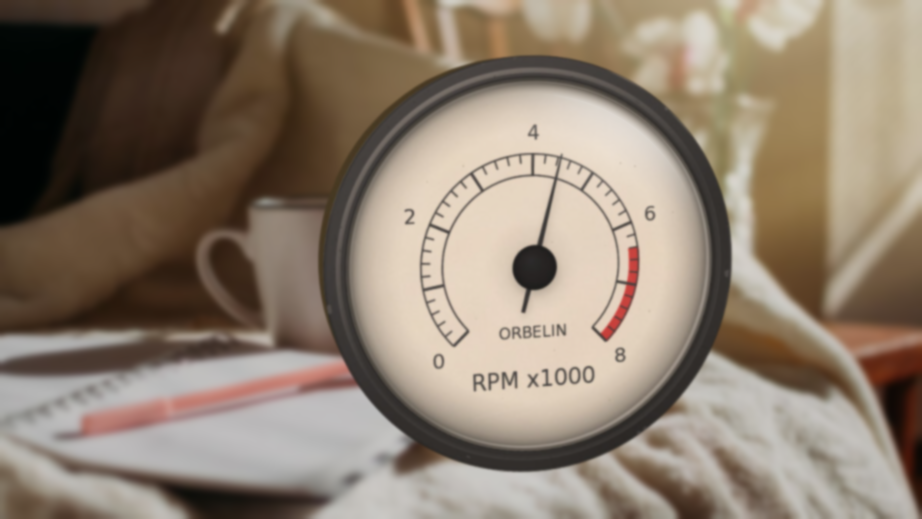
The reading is {"value": 4400, "unit": "rpm"}
